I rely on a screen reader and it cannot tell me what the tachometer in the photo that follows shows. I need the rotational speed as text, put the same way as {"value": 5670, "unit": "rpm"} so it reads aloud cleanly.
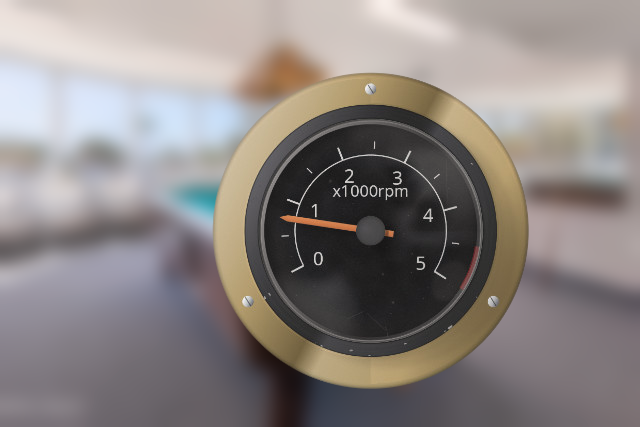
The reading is {"value": 750, "unit": "rpm"}
